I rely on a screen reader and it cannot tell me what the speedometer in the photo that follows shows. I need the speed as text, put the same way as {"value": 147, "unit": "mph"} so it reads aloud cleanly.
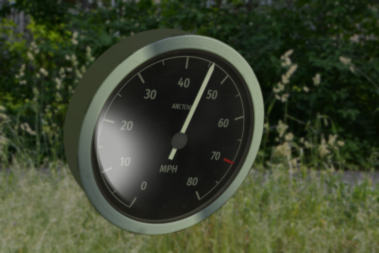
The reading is {"value": 45, "unit": "mph"}
